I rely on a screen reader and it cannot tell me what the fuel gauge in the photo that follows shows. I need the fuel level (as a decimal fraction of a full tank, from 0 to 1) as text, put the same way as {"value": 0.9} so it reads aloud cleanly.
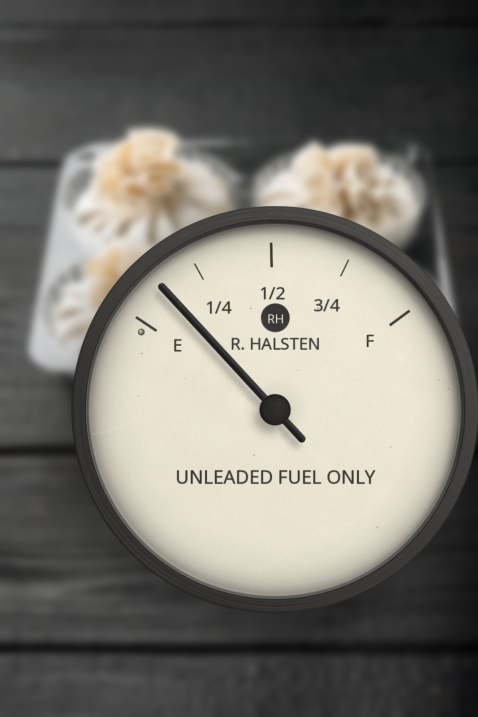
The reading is {"value": 0.125}
